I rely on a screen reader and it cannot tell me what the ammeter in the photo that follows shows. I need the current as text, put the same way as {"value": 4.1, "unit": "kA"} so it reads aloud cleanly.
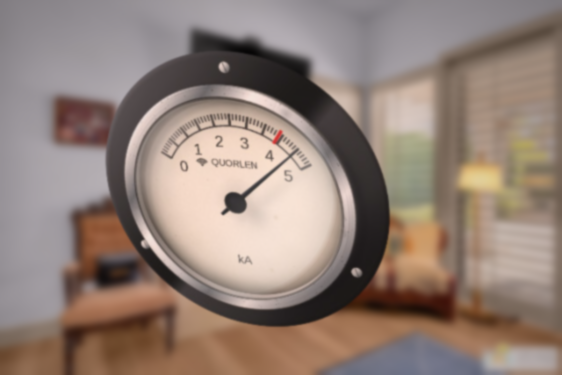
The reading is {"value": 4.5, "unit": "kA"}
